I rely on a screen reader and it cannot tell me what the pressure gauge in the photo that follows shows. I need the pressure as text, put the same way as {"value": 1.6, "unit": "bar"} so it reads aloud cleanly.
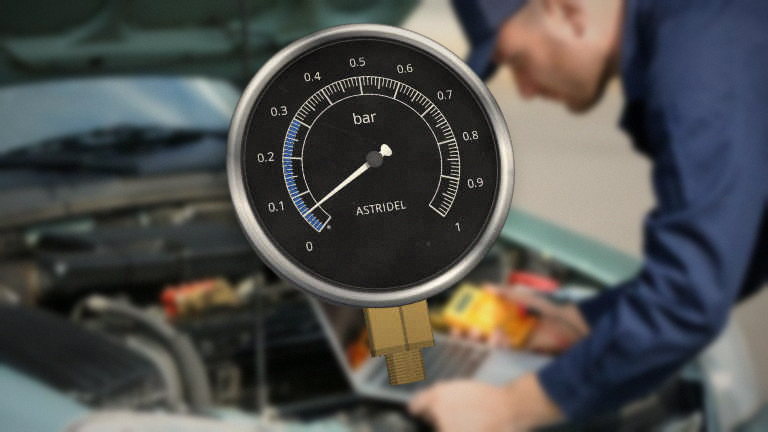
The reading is {"value": 0.05, "unit": "bar"}
